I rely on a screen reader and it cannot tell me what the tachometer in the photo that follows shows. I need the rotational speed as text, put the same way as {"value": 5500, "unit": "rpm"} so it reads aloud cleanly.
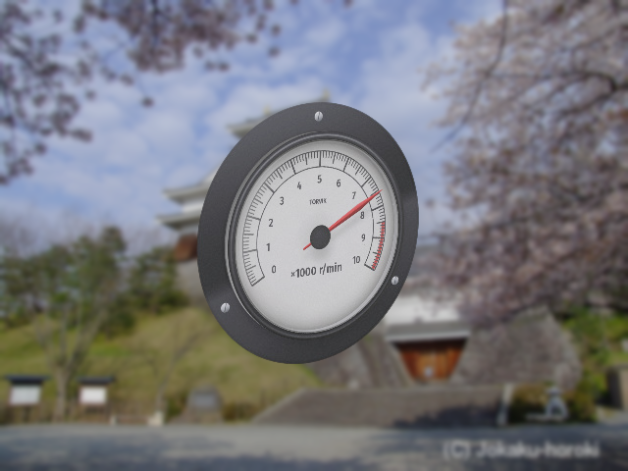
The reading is {"value": 7500, "unit": "rpm"}
